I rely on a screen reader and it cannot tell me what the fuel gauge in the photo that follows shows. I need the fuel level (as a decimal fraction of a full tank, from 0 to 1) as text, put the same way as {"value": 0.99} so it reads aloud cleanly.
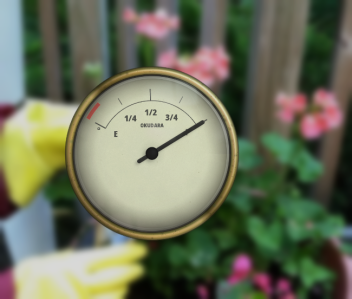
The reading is {"value": 1}
